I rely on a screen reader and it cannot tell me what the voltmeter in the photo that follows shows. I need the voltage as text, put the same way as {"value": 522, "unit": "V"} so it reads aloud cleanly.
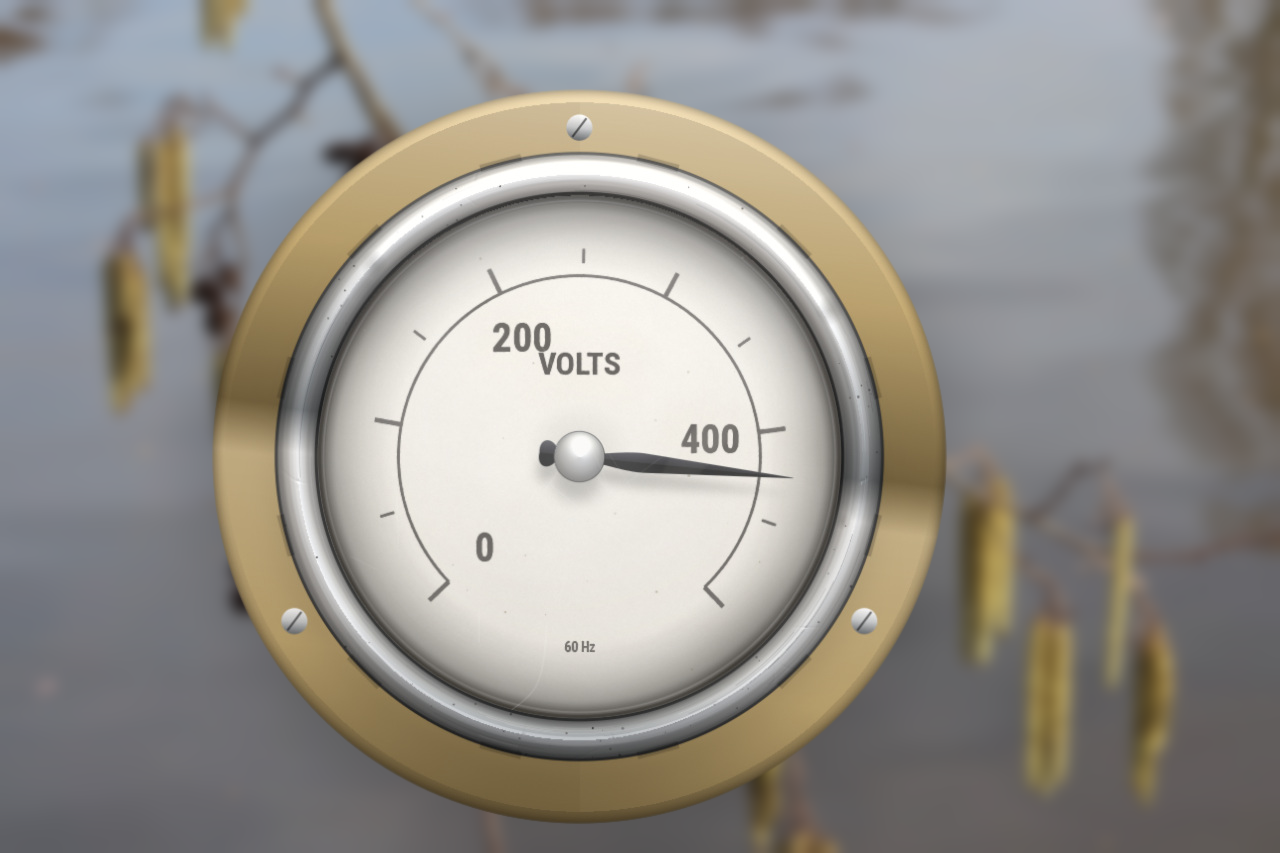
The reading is {"value": 425, "unit": "V"}
